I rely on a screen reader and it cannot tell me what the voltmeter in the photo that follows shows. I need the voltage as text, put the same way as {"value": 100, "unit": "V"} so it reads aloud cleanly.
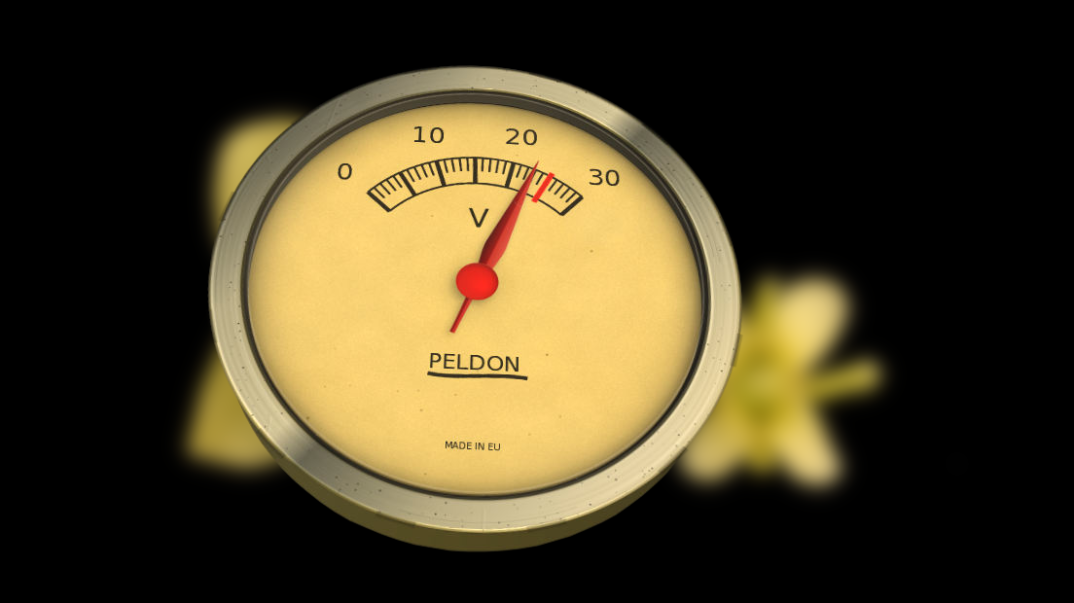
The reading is {"value": 23, "unit": "V"}
